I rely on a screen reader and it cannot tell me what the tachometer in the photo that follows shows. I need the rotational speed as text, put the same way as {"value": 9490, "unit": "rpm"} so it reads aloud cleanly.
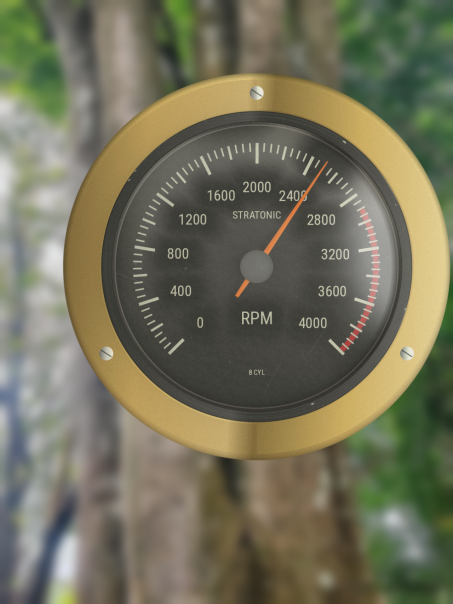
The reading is {"value": 2500, "unit": "rpm"}
